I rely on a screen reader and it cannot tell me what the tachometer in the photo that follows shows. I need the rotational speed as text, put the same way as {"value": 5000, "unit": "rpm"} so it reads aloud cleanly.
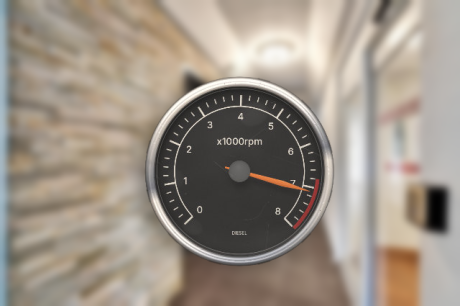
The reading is {"value": 7100, "unit": "rpm"}
